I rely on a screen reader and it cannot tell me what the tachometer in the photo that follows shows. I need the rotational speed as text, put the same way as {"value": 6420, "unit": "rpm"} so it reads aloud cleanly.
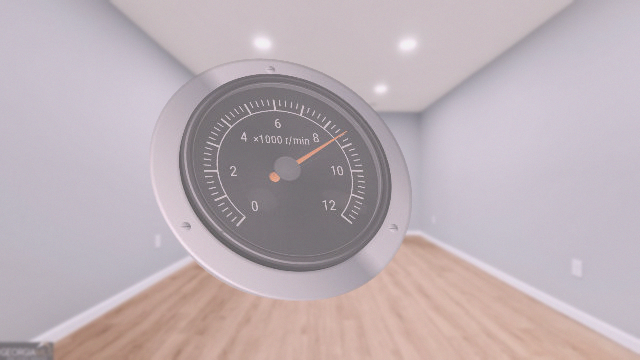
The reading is {"value": 8600, "unit": "rpm"}
